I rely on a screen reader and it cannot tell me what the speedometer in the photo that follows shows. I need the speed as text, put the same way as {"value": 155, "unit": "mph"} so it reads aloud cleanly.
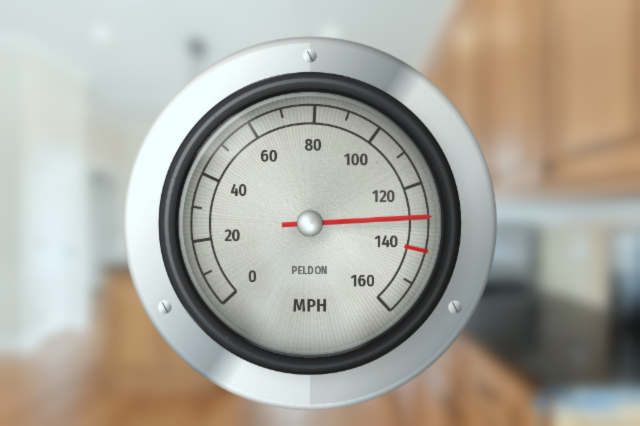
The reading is {"value": 130, "unit": "mph"}
